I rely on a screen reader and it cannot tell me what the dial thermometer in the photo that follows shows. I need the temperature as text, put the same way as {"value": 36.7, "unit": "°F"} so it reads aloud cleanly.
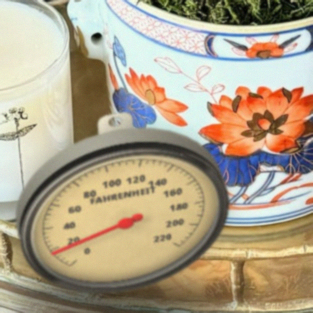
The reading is {"value": 20, "unit": "°F"}
